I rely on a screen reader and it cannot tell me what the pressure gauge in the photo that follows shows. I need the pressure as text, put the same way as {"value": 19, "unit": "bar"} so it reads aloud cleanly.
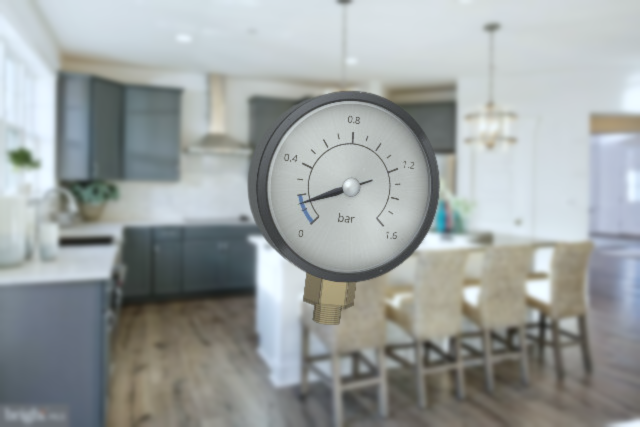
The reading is {"value": 0.15, "unit": "bar"}
